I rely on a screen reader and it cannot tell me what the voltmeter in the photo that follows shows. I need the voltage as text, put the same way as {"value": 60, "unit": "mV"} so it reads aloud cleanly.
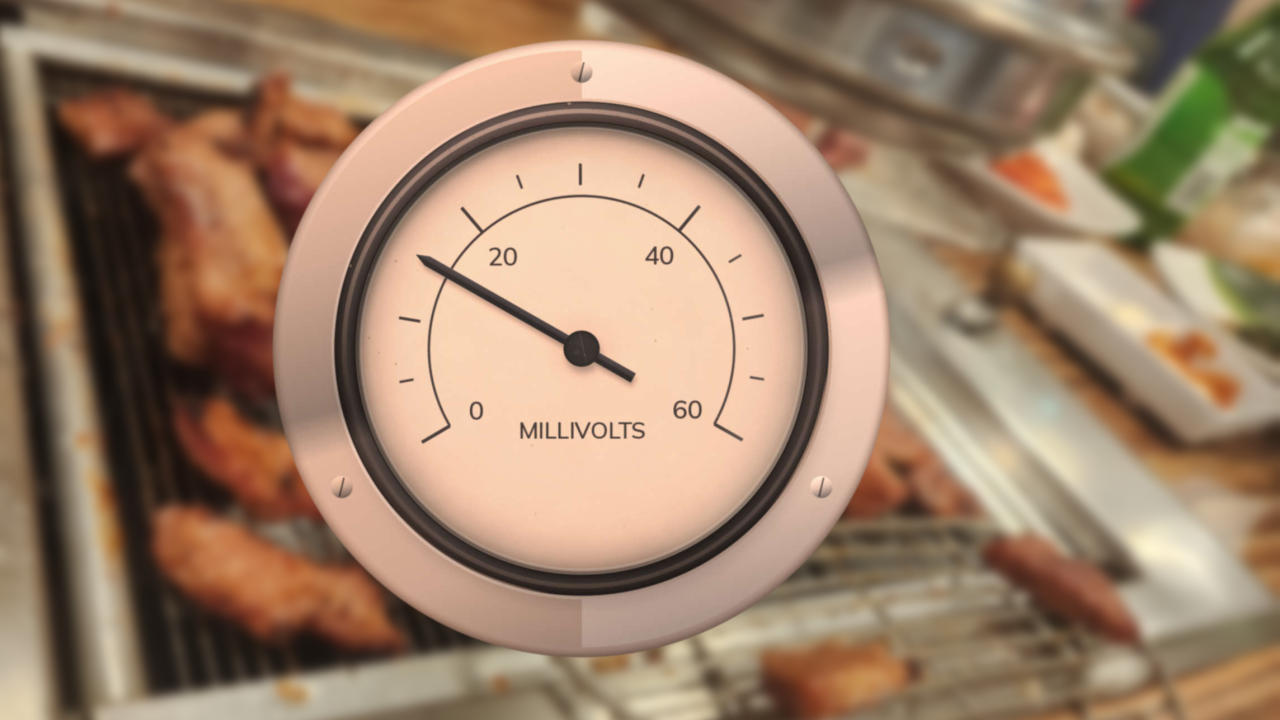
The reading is {"value": 15, "unit": "mV"}
